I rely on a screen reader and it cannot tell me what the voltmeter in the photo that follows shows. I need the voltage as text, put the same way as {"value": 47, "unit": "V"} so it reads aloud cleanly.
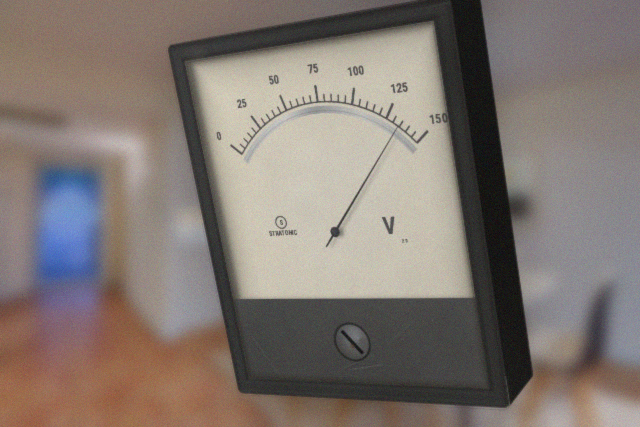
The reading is {"value": 135, "unit": "V"}
